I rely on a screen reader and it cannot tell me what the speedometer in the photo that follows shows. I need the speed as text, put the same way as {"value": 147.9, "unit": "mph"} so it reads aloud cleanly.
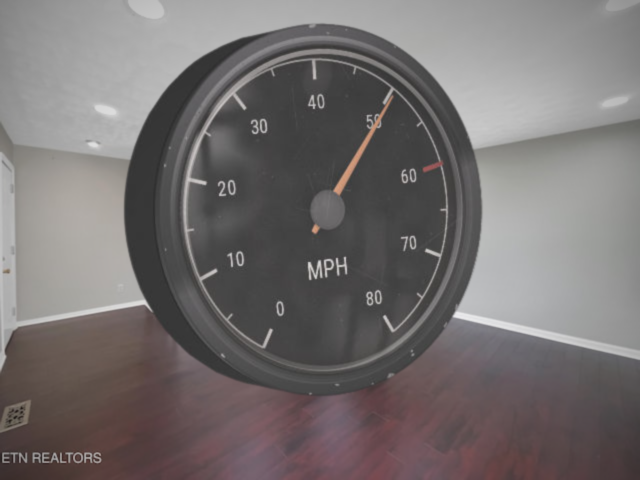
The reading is {"value": 50, "unit": "mph"}
